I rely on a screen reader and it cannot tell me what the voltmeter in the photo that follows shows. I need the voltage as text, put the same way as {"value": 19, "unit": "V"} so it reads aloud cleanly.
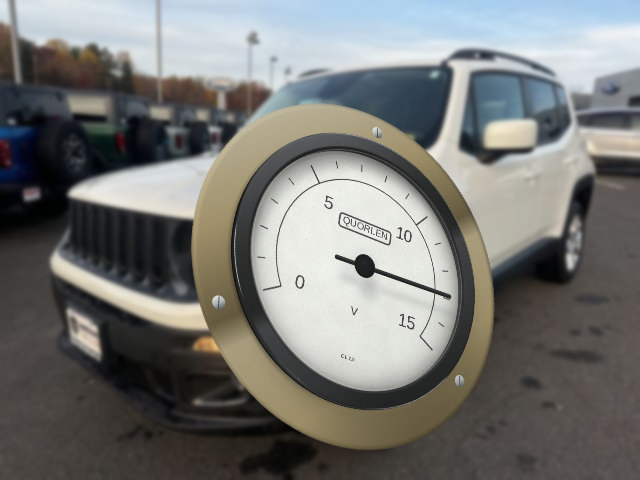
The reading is {"value": 13, "unit": "V"}
